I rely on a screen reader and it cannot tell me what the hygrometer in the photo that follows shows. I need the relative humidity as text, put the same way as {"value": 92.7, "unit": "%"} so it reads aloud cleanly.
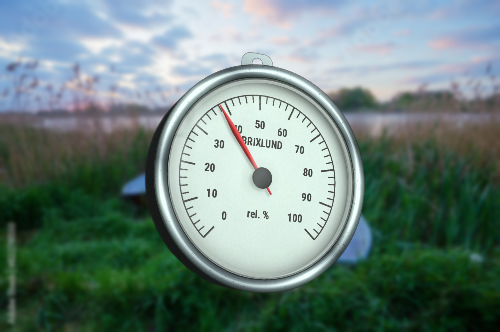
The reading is {"value": 38, "unit": "%"}
